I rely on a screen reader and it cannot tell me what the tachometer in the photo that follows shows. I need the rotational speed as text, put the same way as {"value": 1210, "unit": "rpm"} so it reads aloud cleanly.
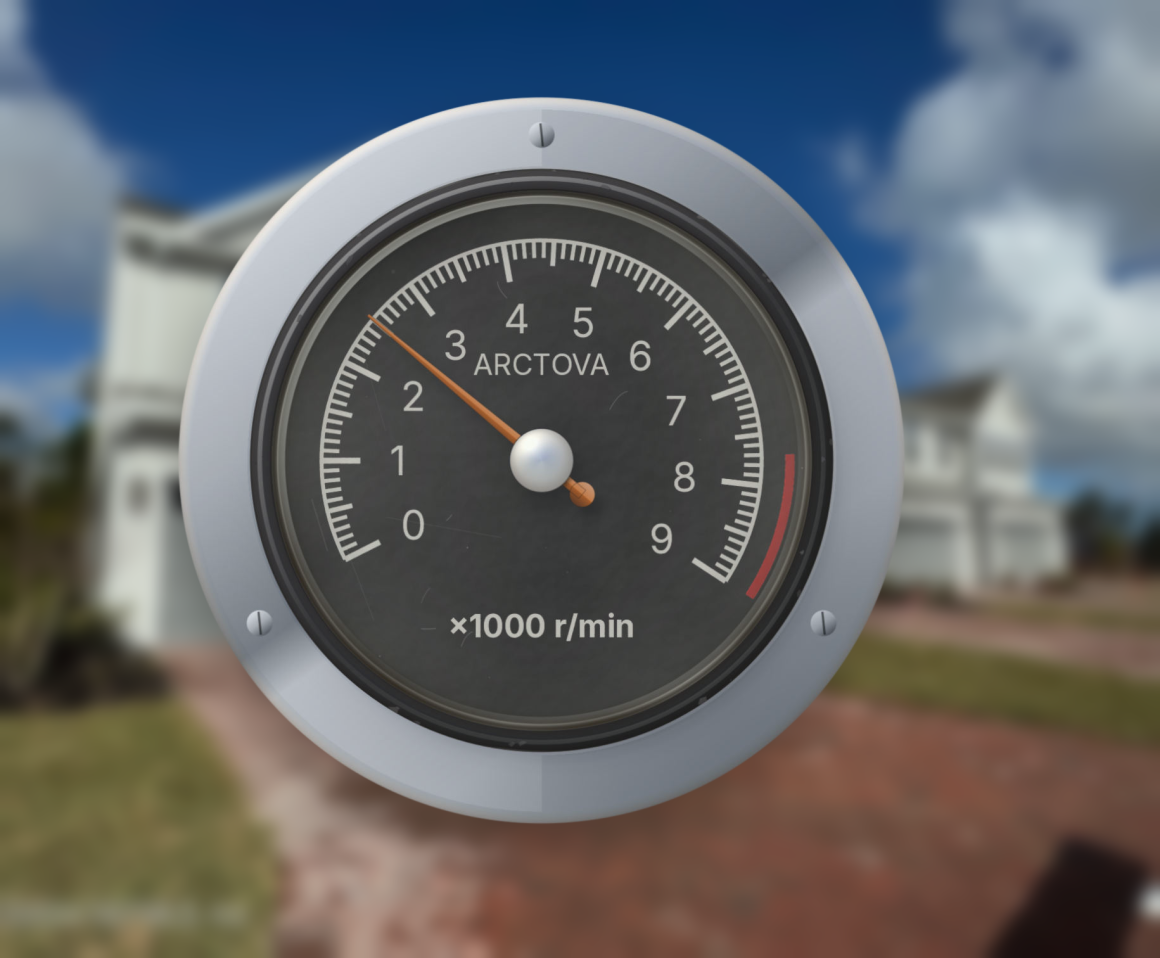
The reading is {"value": 2500, "unit": "rpm"}
